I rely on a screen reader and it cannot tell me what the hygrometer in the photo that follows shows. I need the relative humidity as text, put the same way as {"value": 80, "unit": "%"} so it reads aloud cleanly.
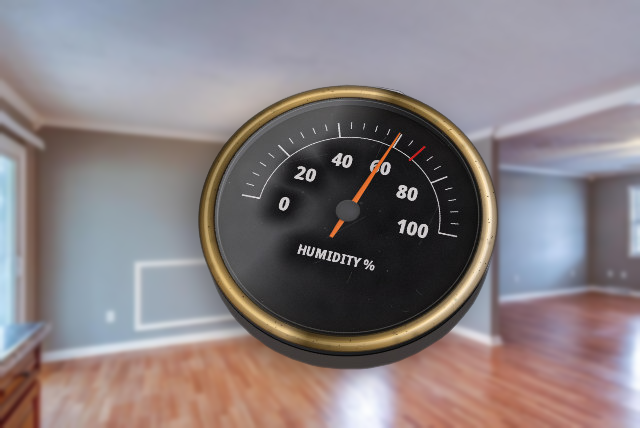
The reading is {"value": 60, "unit": "%"}
